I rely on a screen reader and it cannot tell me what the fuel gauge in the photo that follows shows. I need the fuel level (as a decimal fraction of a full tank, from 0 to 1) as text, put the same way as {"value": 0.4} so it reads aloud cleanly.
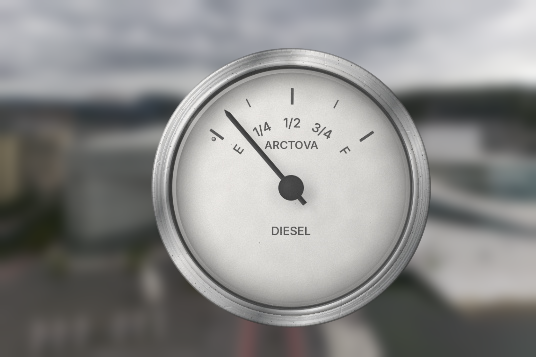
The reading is {"value": 0.125}
